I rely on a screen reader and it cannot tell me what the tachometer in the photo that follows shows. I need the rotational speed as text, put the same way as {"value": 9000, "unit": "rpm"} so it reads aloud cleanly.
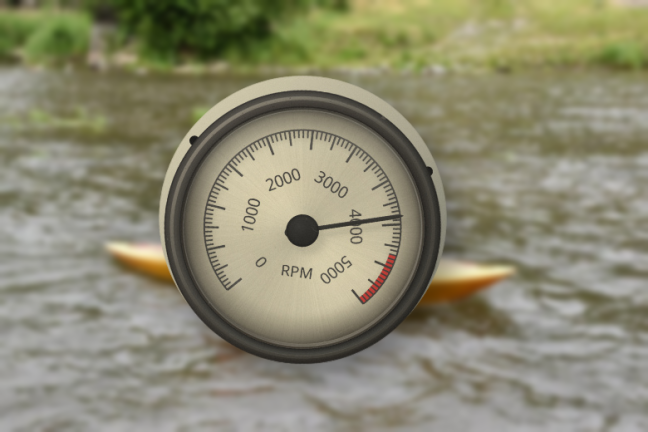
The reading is {"value": 3900, "unit": "rpm"}
